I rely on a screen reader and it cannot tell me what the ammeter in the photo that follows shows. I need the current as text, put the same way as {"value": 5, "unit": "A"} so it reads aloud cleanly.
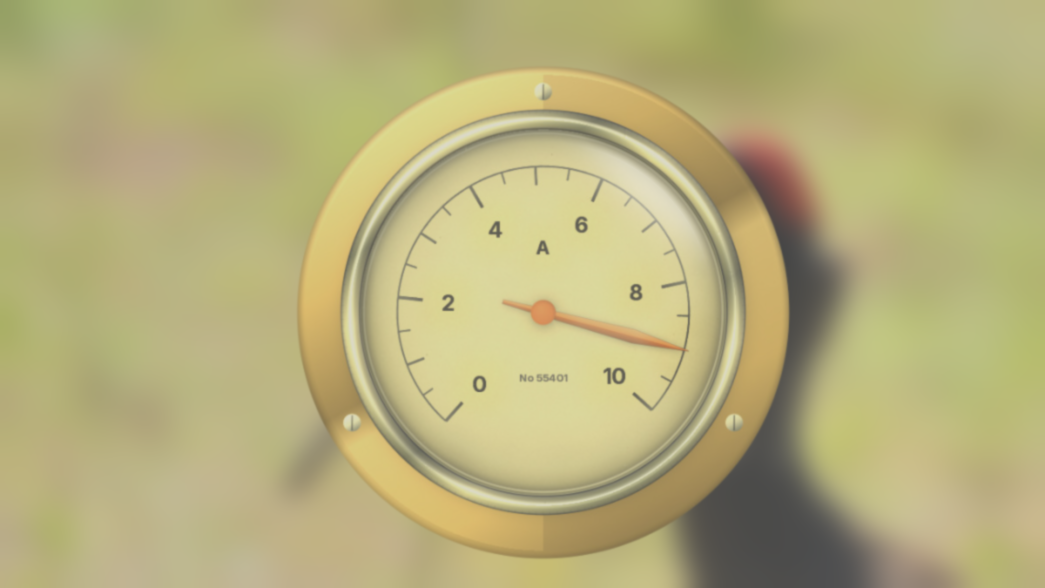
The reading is {"value": 9, "unit": "A"}
